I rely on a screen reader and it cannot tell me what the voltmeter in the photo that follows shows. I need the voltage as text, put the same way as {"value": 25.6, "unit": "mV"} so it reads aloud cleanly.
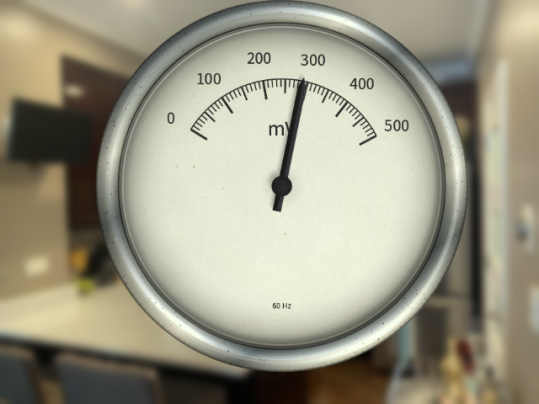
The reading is {"value": 290, "unit": "mV"}
